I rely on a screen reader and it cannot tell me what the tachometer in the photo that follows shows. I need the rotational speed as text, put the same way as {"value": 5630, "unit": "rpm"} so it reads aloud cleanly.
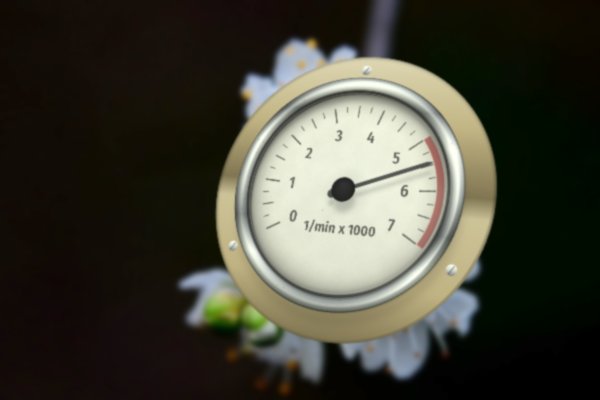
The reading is {"value": 5500, "unit": "rpm"}
